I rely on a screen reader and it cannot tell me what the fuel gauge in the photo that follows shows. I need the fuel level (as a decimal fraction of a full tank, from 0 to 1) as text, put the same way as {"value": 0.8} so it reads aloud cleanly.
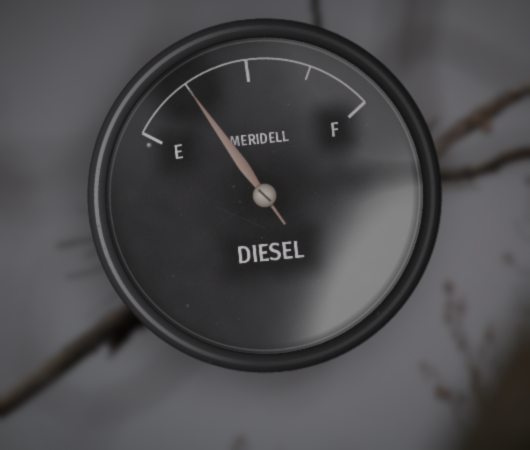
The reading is {"value": 0.25}
